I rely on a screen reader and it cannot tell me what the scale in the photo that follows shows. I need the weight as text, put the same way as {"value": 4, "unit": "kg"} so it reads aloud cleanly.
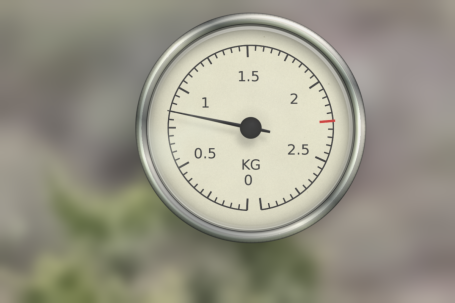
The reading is {"value": 0.85, "unit": "kg"}
